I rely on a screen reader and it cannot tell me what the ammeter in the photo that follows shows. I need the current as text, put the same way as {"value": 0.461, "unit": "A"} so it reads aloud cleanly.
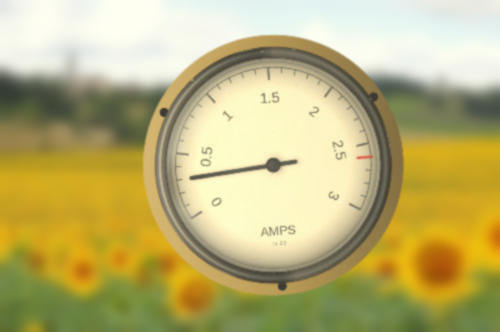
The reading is {"value": 0.3, "unit": "A"}
